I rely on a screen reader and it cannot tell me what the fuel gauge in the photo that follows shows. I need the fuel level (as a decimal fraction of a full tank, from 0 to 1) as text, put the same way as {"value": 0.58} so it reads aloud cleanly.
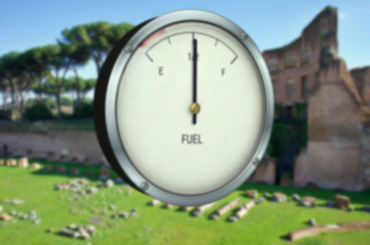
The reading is {"value": 0.5}
